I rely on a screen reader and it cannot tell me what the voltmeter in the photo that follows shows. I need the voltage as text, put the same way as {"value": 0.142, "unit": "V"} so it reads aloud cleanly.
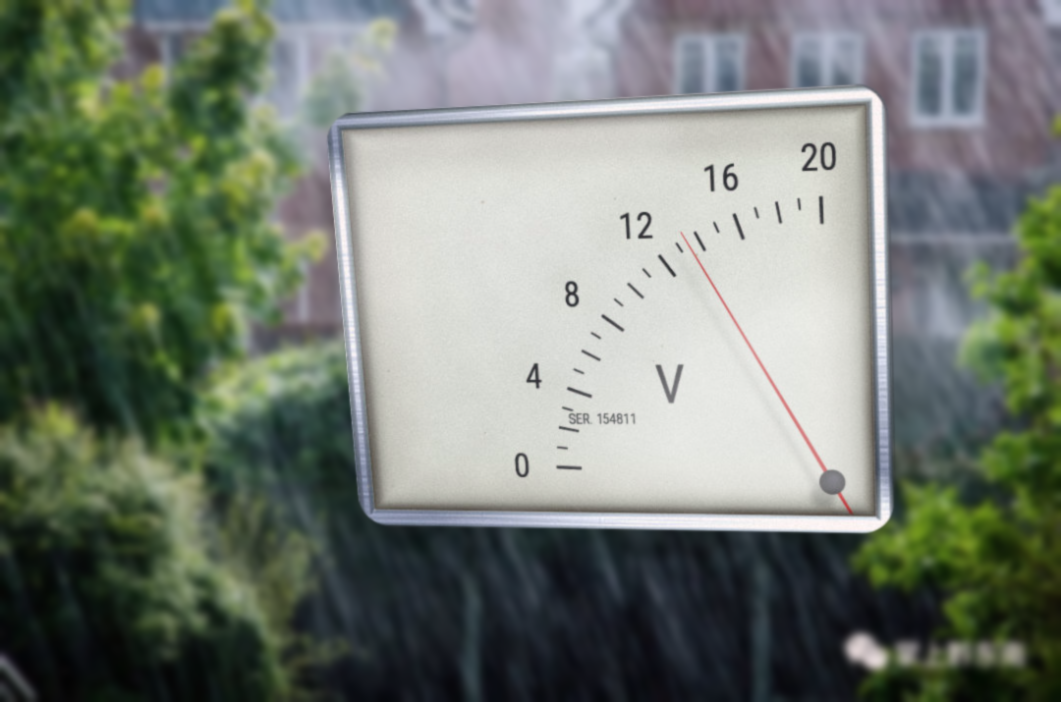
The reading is {"value": 13.5, "unit": "V"}
